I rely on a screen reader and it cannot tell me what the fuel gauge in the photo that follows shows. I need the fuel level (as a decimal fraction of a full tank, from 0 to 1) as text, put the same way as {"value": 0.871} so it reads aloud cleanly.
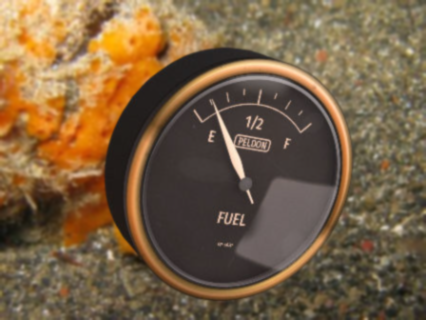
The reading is {"value": 0.125}
